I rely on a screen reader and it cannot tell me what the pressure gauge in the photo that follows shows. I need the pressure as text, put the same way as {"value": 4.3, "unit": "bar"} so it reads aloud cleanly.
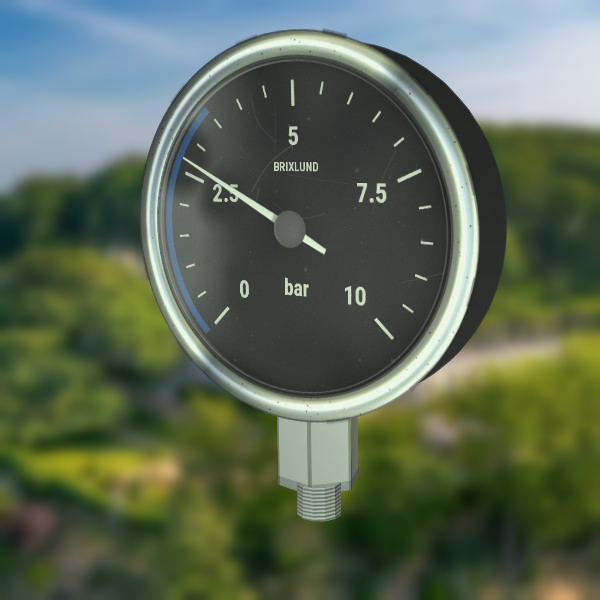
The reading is {"value": 2.75, "unit": "bar"}
